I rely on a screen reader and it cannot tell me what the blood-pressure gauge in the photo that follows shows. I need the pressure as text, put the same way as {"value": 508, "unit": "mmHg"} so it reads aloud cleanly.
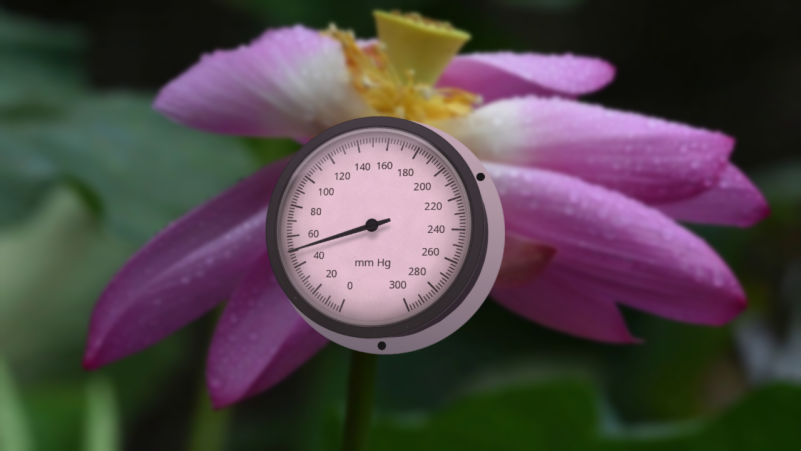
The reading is {"value": 50, "unit": "mmHg"}
